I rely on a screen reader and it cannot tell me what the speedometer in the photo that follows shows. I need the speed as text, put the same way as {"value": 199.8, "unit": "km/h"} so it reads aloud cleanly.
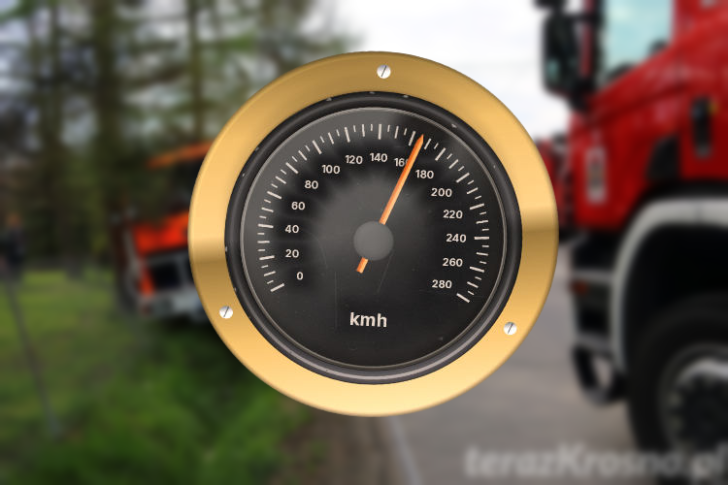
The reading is {"value": 165, "unit": "km/h"}
